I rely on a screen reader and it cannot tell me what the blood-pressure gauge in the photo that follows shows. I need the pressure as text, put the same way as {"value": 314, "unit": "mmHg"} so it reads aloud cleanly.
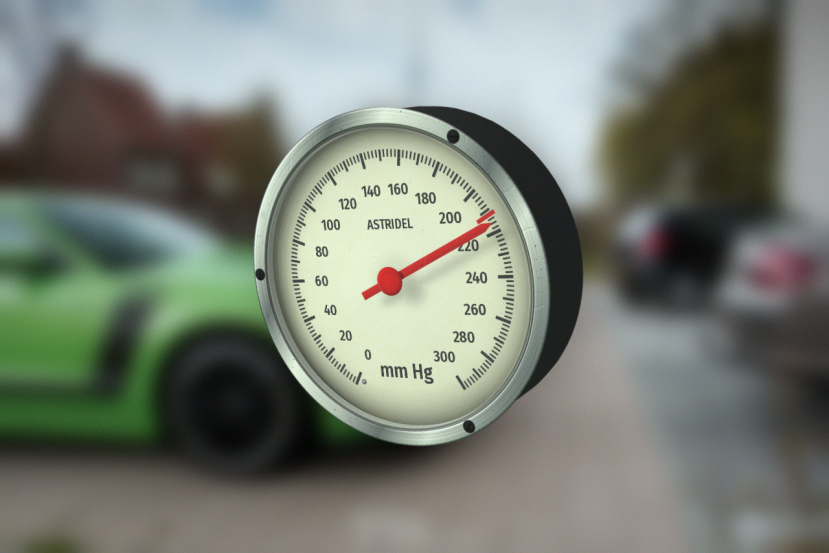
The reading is {"value": 216, "unit": "mmHg"}
